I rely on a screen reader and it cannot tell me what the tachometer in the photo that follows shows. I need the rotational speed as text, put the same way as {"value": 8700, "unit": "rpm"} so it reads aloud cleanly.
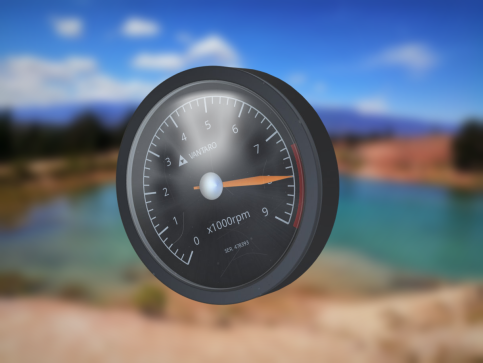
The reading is {"value": 8000, "unit": "rpm"}
